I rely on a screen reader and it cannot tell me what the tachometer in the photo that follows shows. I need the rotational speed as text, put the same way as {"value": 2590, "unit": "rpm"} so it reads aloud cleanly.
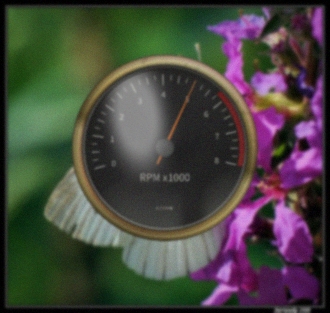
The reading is {"value": 5000, "unit": "rpm"}
